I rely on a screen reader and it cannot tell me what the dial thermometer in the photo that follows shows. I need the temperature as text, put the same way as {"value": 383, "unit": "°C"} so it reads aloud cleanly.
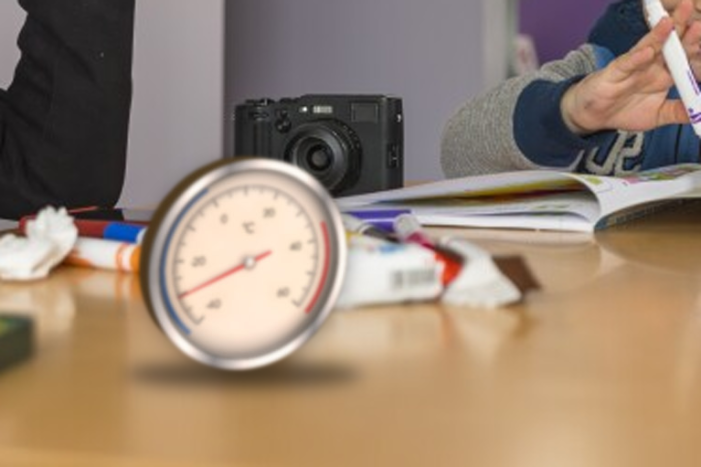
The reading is {"value": -30, "unit": "°C"}
